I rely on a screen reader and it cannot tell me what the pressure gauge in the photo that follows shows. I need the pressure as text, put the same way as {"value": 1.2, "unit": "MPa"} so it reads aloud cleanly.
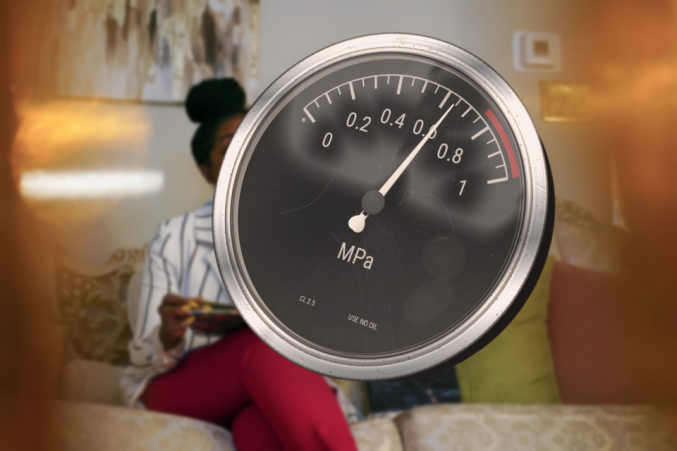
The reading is {"value": 0.65, "unit": "MPa"}
